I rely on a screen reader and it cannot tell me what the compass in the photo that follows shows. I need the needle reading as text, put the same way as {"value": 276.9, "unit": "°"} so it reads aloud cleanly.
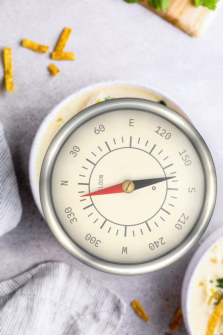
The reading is {"value": 345, "unit": "°"}
